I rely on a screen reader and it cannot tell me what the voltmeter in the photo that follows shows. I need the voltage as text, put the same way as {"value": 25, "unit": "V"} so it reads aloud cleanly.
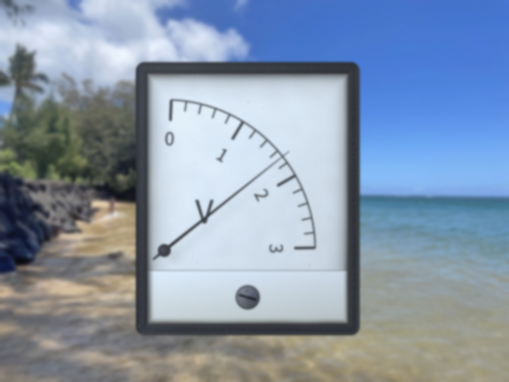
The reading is {"value": 1.7, "unit": "V"}
